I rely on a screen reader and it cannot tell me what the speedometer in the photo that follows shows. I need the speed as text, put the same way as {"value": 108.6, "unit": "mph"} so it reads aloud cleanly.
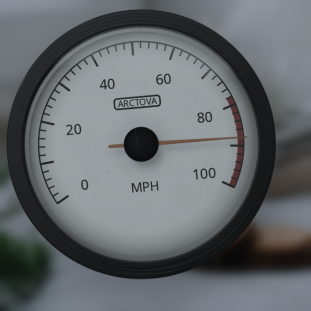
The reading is {"value": 88, "unit": "mph"}
